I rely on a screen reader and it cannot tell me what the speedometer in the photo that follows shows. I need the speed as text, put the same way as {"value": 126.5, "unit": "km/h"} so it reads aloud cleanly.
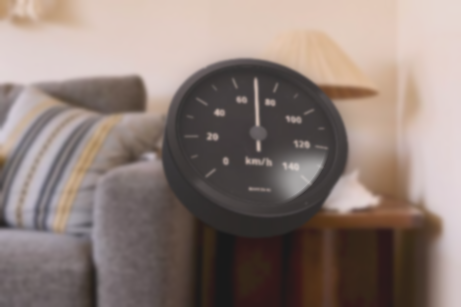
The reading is {"value": 70, "unit": "km/h"}
